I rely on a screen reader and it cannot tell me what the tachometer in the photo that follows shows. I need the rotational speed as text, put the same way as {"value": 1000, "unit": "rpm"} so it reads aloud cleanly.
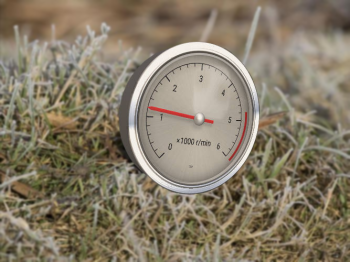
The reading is {"value": 1200, "unit": "rpm"}
